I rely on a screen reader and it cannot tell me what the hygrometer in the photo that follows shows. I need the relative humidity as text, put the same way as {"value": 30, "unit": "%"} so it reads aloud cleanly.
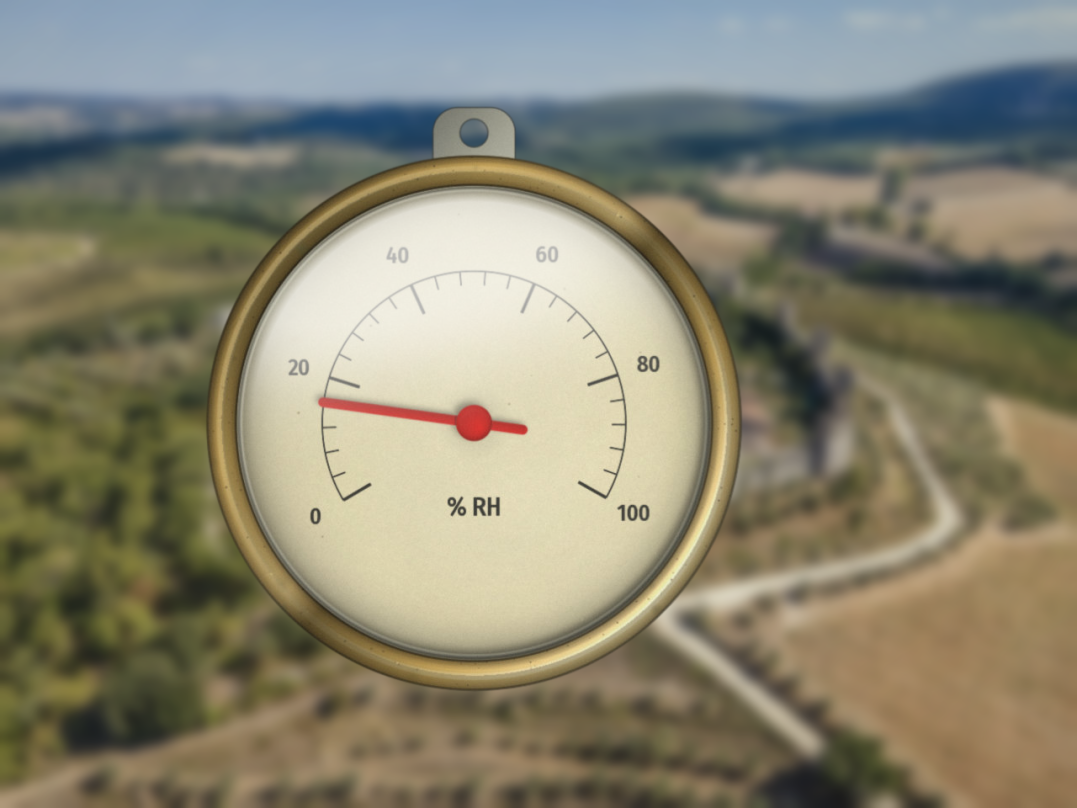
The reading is {"value": 16, "unit": "%"}
